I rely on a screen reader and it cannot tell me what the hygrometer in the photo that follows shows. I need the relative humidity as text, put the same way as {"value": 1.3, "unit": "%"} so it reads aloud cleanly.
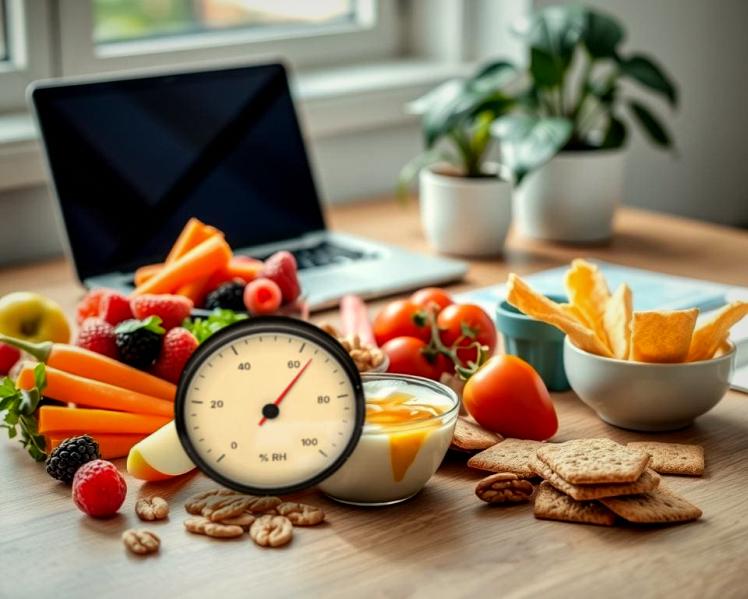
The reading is {"value": 64, "unit": "%"}
